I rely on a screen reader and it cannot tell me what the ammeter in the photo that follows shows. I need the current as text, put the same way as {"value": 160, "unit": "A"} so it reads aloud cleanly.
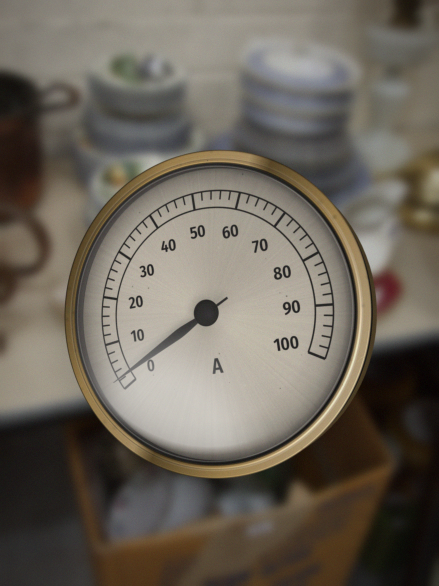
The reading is {"value": 2, "unit": "A"}
